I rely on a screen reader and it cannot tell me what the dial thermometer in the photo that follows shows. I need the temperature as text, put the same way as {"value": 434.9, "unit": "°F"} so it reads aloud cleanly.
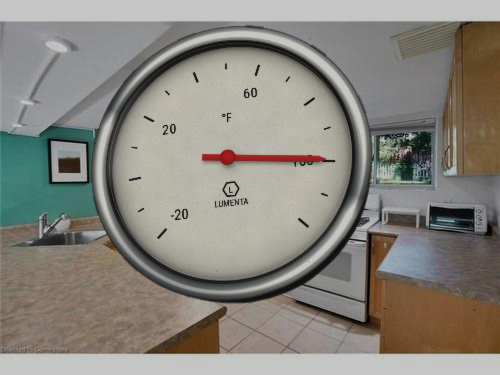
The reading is {"value": 100, "unit": "°F"}
